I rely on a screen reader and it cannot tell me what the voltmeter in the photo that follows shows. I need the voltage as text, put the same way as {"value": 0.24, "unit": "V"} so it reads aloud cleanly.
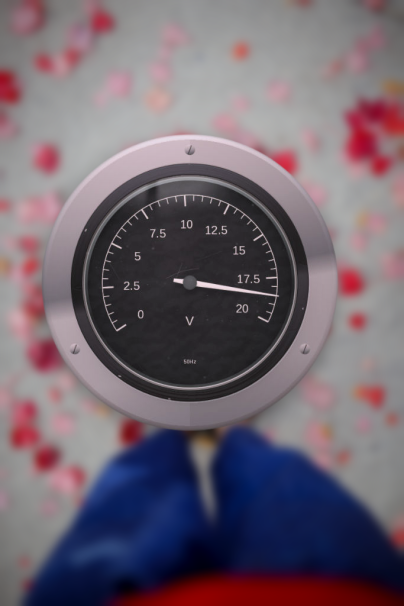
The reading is {"value": 18.5, "unit": "V"}
